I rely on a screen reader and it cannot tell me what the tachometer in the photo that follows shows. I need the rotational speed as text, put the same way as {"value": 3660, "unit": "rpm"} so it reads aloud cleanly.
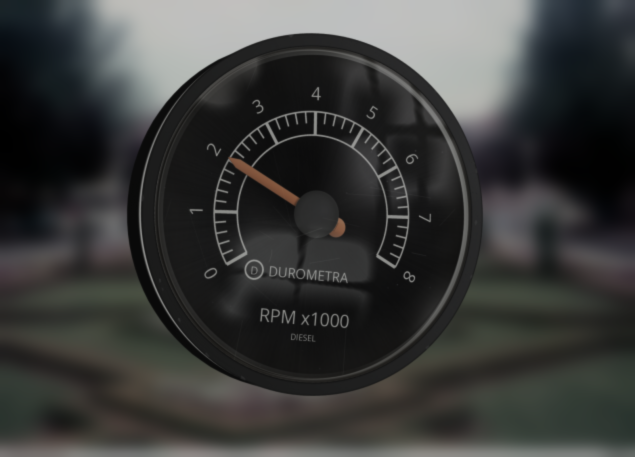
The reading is {"value": 2000, "unit": "rpm"}
